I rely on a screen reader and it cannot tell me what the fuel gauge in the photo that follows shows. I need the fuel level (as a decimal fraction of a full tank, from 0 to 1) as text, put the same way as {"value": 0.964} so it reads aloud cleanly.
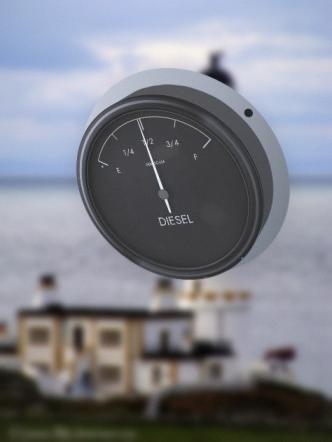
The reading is {"value": 0.5}
